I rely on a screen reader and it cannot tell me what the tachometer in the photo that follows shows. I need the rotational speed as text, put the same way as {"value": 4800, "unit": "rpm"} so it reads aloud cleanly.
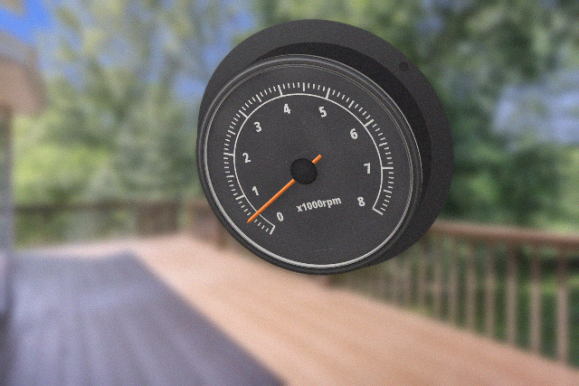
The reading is {"value": 500, "unit": "rpm"}
